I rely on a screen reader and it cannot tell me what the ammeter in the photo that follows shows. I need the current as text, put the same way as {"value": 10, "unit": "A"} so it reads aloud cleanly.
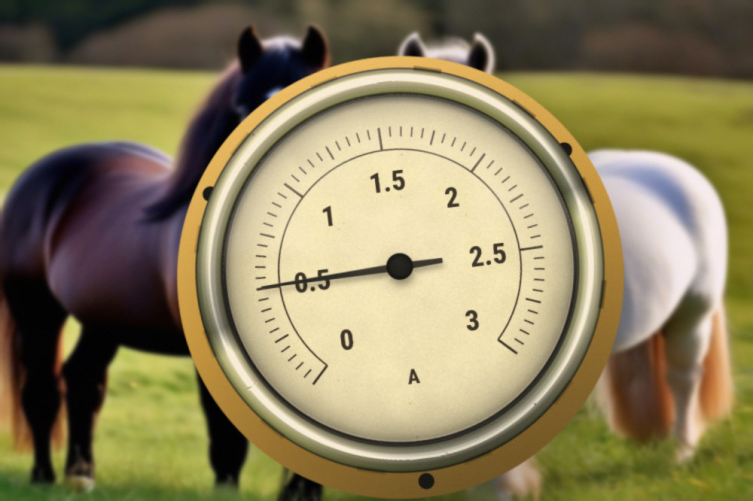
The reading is {"value": 0.5, "unit": "A"}
